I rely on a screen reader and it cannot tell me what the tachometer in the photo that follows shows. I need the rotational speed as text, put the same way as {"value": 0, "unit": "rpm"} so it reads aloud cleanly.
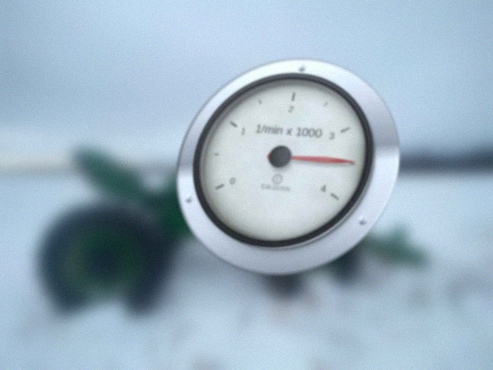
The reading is {"value": 3500, "unit": "rpm"}
